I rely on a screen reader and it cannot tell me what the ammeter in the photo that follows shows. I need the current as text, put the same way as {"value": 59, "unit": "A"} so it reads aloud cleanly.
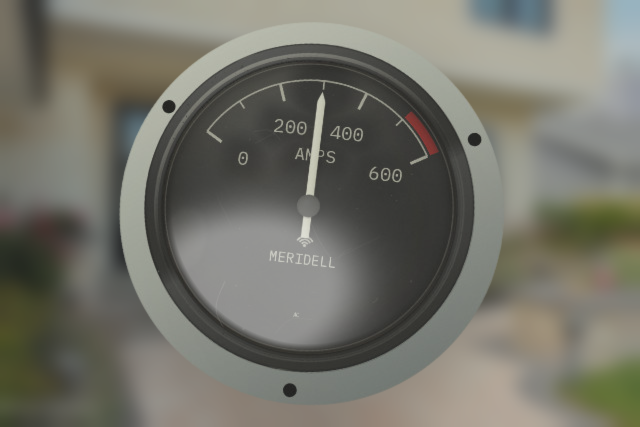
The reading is {"value": 300, "unit": "A"}
